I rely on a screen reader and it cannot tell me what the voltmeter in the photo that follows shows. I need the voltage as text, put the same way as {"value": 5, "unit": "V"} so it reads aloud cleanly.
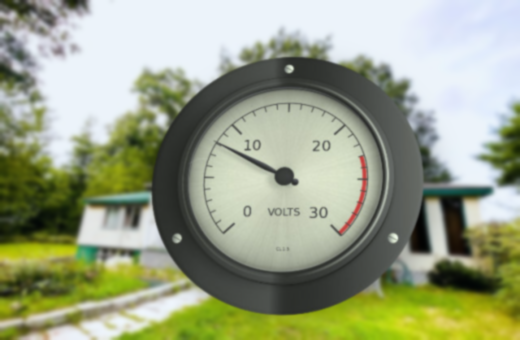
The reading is {"value": 8, "unit": "V"}
